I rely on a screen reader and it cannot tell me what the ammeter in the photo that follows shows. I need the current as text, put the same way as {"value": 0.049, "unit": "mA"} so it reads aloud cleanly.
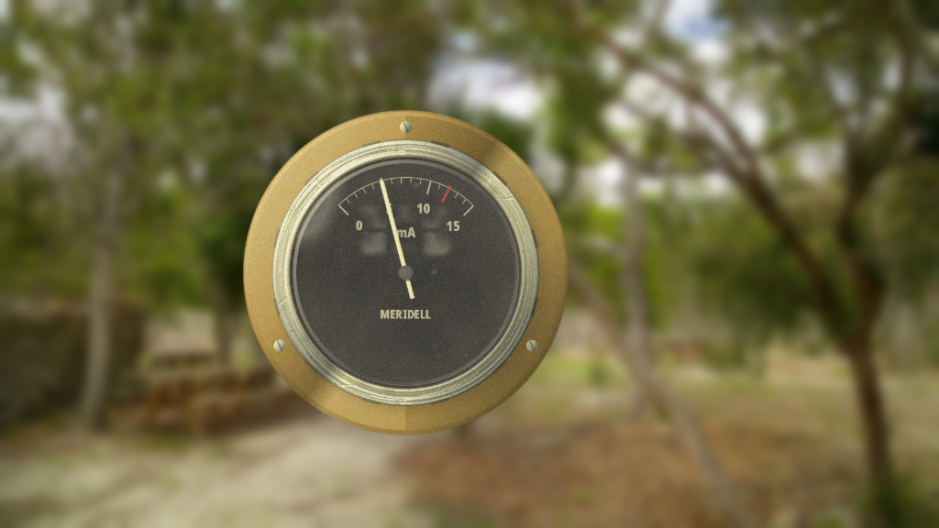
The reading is {"value": 5, "unit": "mA"}
